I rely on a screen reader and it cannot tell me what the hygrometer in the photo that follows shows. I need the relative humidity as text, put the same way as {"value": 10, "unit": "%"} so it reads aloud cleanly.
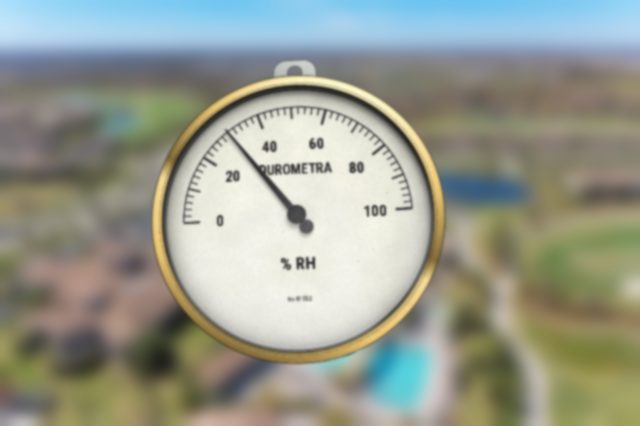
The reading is {"value": 30, "unit": "%"}
